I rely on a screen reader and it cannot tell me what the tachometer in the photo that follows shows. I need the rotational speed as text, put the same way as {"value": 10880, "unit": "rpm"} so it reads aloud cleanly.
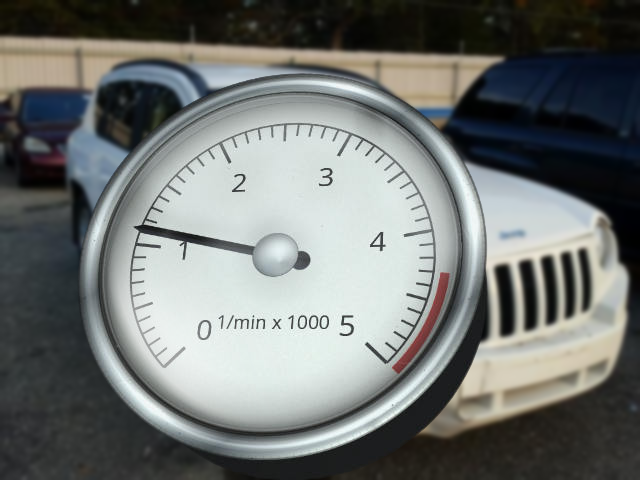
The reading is {"value": 1100, "unit": "rpm"}
